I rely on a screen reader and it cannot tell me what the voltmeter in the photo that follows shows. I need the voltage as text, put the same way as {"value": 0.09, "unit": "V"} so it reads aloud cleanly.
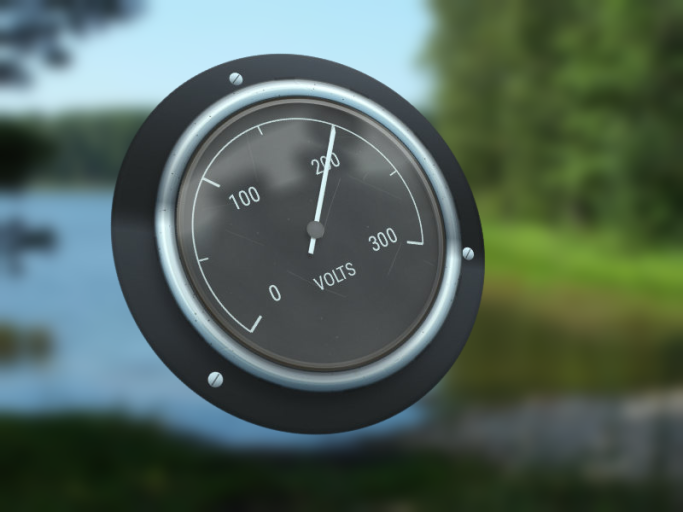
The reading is {"value": 200, "unit": "V"}
